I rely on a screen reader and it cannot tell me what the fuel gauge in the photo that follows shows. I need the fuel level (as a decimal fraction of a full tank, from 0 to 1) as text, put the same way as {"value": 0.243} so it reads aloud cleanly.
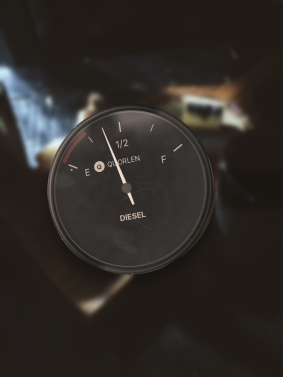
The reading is {"value": 0.375}
